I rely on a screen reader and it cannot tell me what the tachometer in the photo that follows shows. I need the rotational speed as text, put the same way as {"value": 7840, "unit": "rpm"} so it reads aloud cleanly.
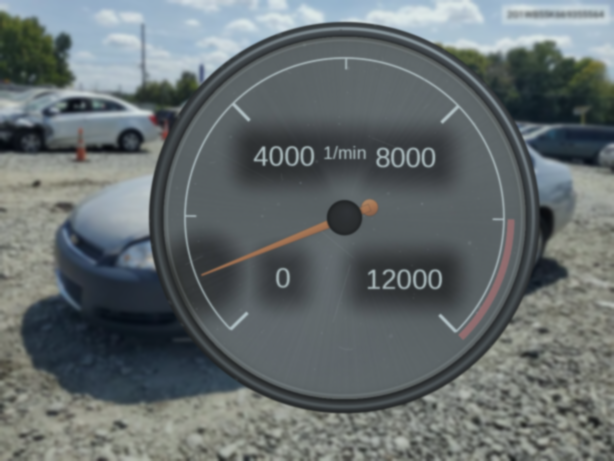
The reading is {"value": 1000, "unit": "rpm"}
